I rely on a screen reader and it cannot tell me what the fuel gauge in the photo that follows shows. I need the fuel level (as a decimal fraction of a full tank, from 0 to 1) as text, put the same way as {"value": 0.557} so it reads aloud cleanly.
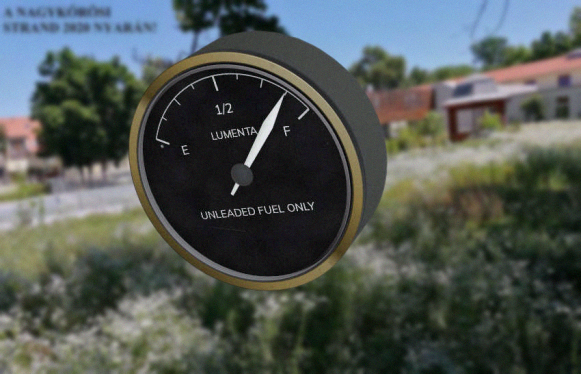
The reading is {"value": 0.875}
